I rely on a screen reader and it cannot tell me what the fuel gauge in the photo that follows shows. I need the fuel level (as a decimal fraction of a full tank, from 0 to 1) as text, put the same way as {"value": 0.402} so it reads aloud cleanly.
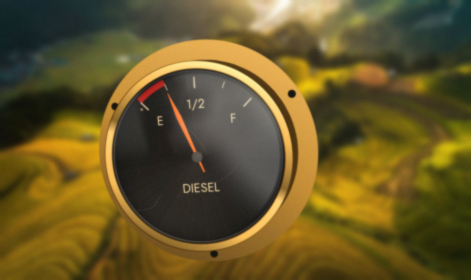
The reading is {"value": 0.25}
